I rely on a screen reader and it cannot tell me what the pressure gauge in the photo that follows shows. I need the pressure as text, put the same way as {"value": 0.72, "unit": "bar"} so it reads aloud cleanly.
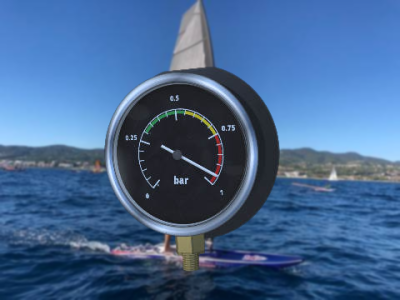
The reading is {"value": 0.95, "unit": "bar"}
